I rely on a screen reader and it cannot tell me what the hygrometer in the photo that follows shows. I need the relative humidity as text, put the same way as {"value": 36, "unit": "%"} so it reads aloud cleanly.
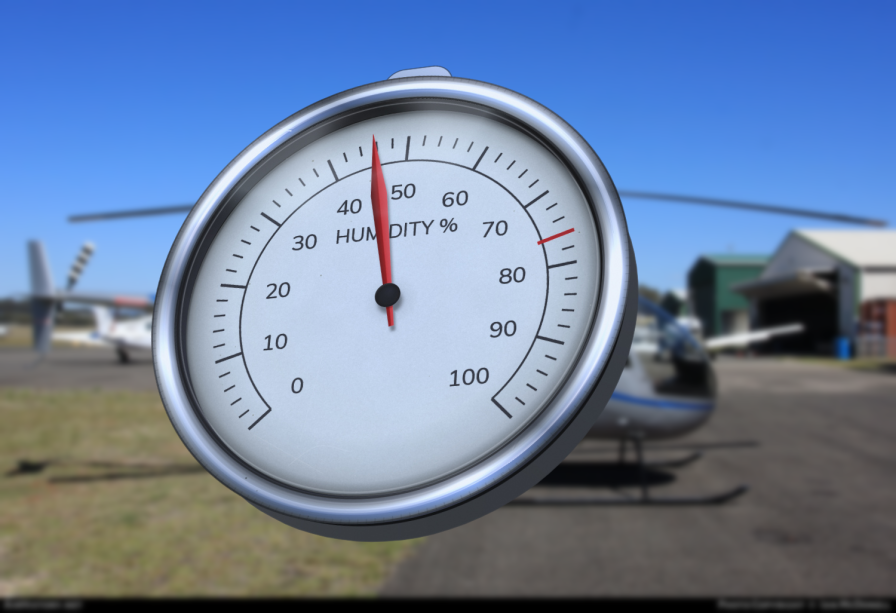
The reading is {"value": 46, "unit": "%"}
